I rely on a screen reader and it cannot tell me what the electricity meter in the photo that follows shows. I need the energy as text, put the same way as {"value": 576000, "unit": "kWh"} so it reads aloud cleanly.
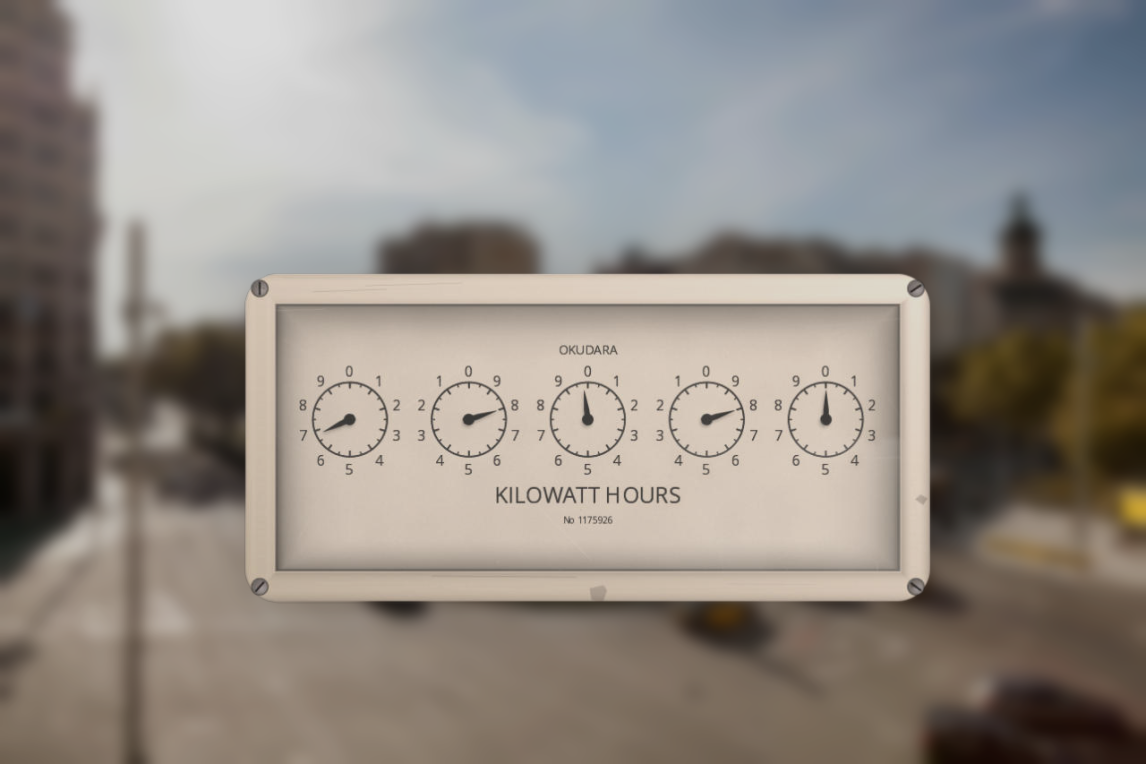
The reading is {"value": 67980, "unit": "kWh"}
